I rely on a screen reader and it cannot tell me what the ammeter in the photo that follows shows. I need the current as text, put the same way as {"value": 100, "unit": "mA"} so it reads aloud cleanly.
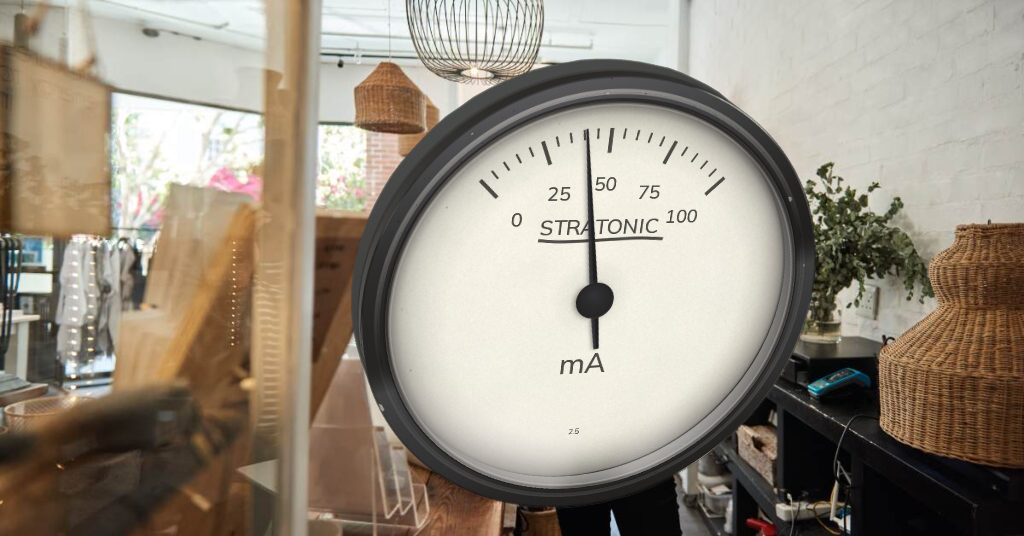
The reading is {"value": 40, "unit": "mA"}
